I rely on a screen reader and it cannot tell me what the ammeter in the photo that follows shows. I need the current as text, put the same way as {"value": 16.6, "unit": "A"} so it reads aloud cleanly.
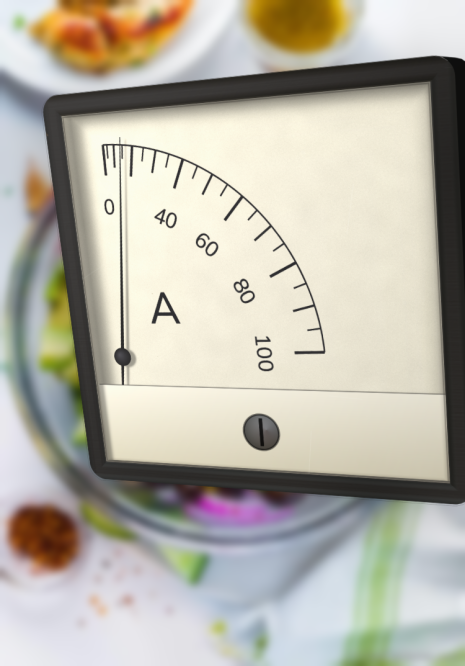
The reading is {"value": 15, "unit": "A"}
